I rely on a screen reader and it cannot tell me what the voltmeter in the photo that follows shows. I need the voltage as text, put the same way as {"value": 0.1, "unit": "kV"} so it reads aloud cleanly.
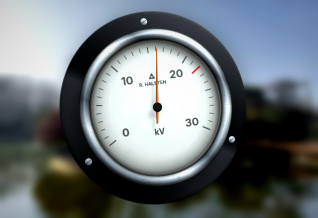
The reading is {"value": 16, "unit": "kV"}
